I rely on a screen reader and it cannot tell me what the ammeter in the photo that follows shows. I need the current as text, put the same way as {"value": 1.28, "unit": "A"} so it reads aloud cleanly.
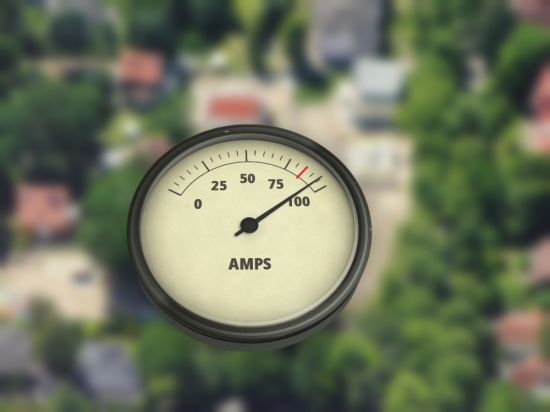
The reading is {"value": 95, "unit": "A"}
